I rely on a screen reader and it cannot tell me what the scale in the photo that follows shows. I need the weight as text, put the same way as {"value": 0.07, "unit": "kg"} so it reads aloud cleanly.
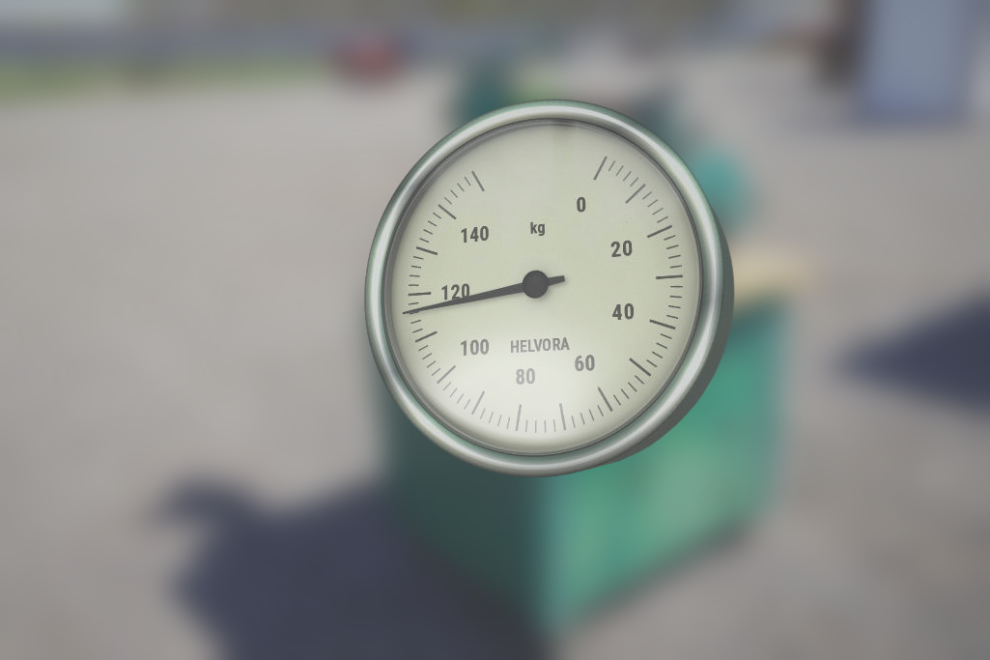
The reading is {"value": 116, "unit": "kg"}
